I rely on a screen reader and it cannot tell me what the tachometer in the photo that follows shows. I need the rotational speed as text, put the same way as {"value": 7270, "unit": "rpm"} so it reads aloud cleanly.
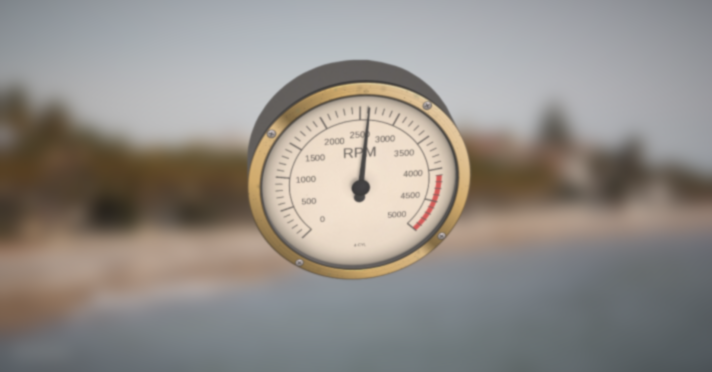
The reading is {"value": 2600, "unit": "rpm"}
